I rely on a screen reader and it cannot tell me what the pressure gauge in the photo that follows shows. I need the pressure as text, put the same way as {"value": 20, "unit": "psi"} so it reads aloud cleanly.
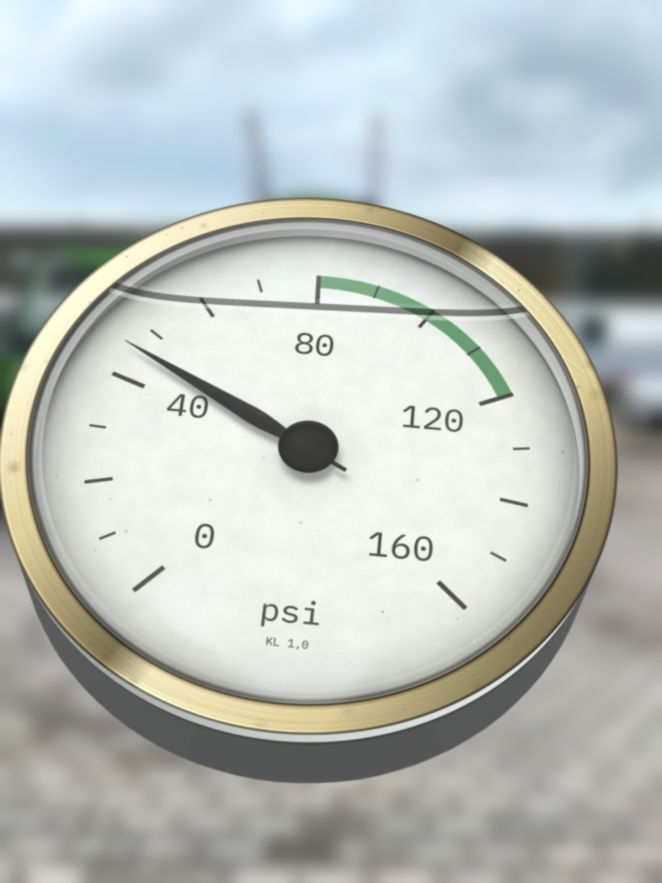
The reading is {"value": 45, "unit": "psi"}
